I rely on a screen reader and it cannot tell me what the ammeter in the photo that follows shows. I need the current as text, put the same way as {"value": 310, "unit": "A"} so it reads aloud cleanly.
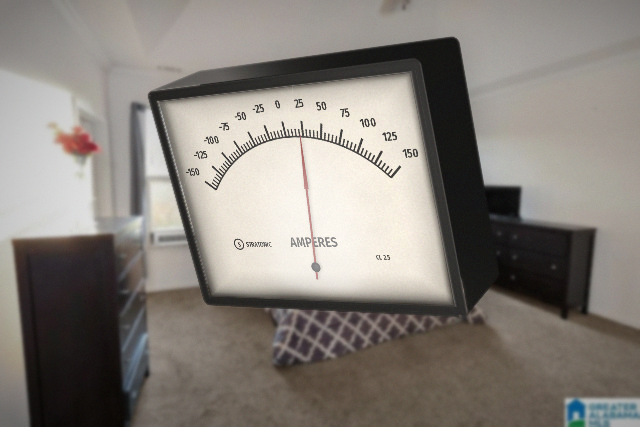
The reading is {"value": 25, "unit": "A"}
